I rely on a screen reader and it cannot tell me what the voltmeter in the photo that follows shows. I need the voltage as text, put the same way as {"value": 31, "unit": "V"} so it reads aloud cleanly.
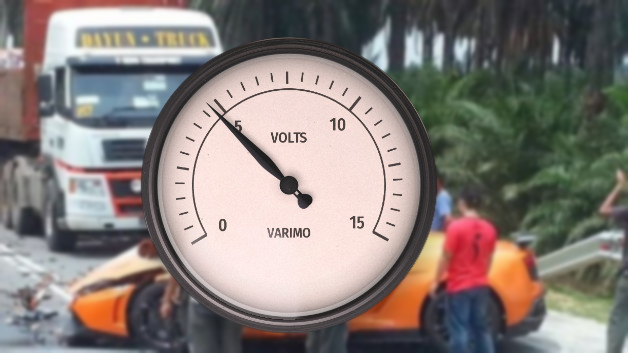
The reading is {"value": 4.75, "unit": "V"}
